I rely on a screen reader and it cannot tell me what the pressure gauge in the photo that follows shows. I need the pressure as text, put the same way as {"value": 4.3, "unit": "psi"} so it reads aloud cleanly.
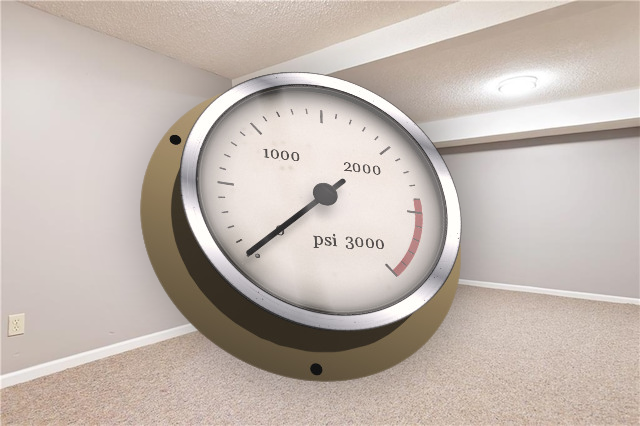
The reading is {"value": 0, "unit": "psi"}
